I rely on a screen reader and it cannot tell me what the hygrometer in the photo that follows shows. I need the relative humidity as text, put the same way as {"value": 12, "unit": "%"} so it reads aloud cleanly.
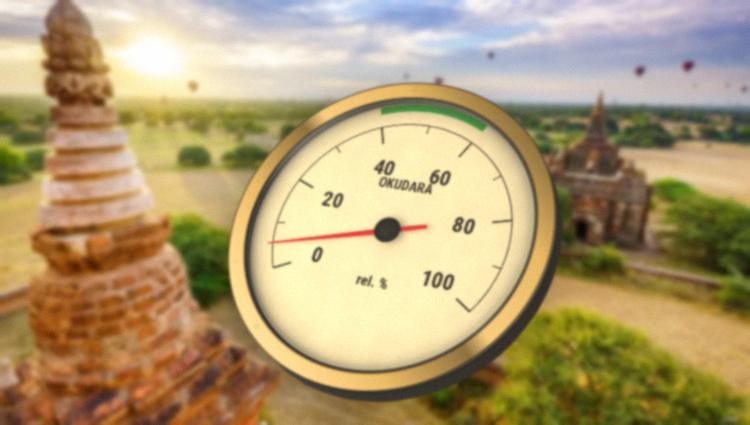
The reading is {"value": 5, "unit": "%"}
